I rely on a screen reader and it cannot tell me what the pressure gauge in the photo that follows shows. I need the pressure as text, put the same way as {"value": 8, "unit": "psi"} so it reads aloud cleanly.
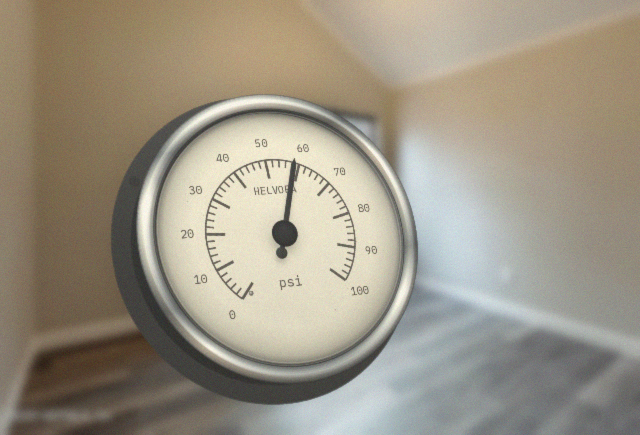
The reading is {"value": 58, "unit": "psi"}
